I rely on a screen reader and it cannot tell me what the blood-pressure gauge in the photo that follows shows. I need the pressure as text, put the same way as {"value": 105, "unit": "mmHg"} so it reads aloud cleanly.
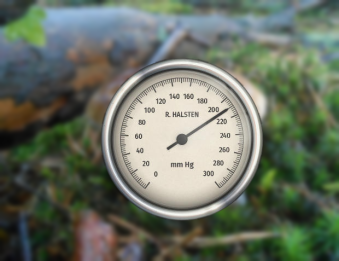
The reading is {"value": 210, "unit": "mmHg"}
